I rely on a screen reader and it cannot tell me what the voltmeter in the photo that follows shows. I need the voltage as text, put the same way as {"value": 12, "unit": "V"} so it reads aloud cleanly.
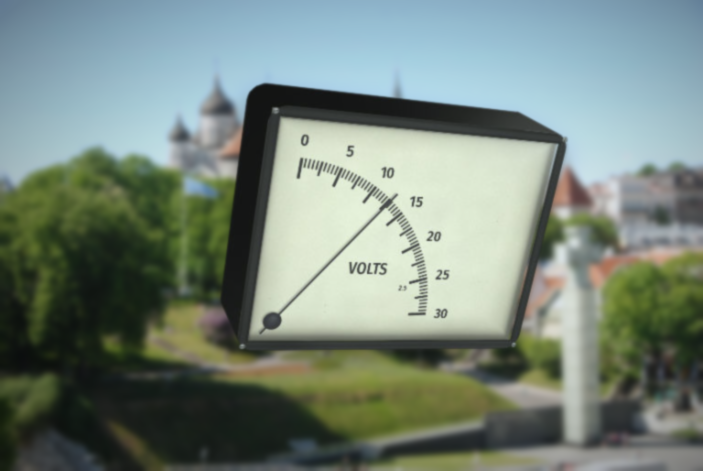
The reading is {"value": 12.5, "unit": "V"}
